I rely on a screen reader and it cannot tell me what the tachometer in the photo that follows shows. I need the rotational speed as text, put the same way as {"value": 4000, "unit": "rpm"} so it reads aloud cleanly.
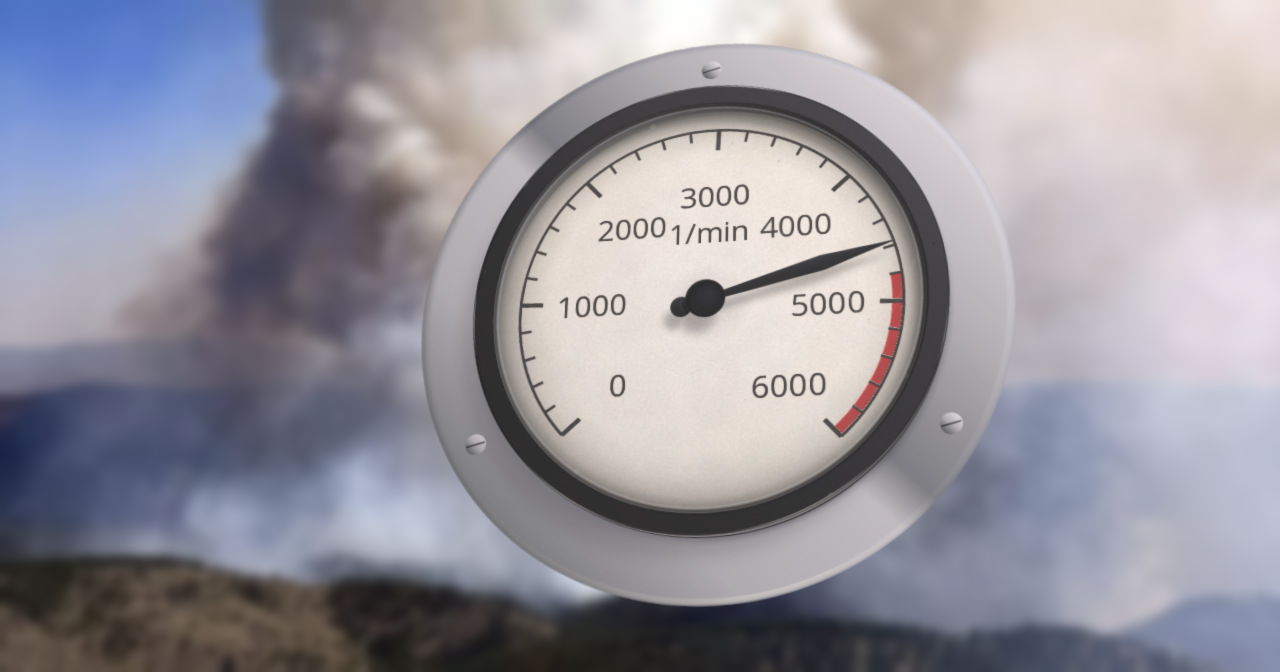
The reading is {"value": 4600, "unit": "rpm"}
